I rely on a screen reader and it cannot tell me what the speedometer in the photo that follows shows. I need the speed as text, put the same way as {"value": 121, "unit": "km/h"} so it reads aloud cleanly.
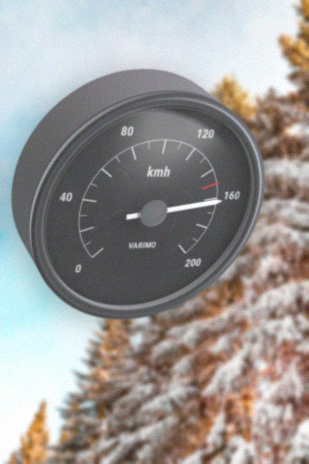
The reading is {"value": 160, "unit": "km/h"}
